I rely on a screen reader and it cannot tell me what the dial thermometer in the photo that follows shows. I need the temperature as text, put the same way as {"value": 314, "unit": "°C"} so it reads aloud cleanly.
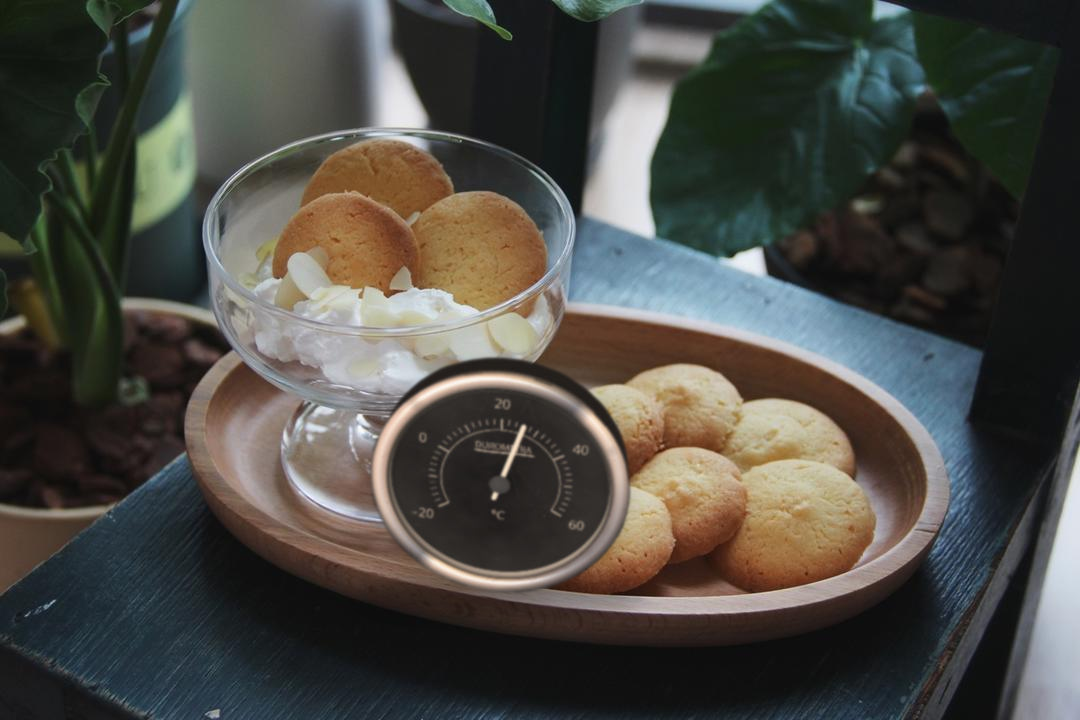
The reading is {"value": 26, "unit": "°C"}
